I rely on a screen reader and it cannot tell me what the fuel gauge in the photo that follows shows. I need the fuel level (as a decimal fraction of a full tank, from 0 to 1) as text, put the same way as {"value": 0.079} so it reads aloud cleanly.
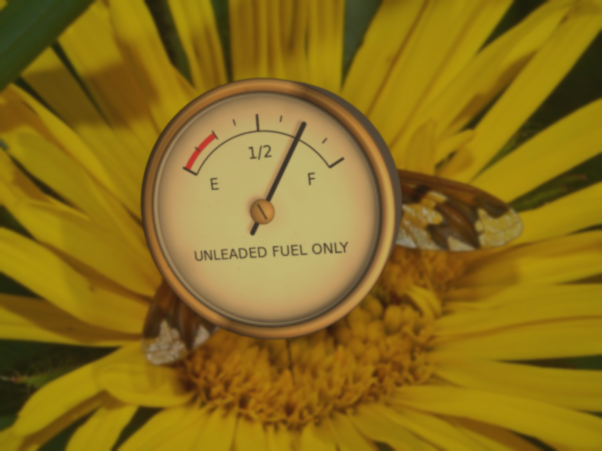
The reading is {"value": 0.75}
